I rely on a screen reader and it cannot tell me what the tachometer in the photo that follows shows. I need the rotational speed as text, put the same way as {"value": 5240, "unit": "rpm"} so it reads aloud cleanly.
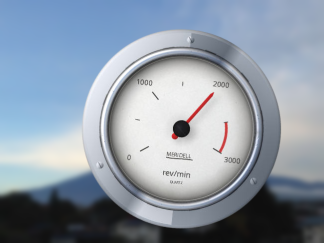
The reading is {"value": 2000, "unit": "rpm"}
